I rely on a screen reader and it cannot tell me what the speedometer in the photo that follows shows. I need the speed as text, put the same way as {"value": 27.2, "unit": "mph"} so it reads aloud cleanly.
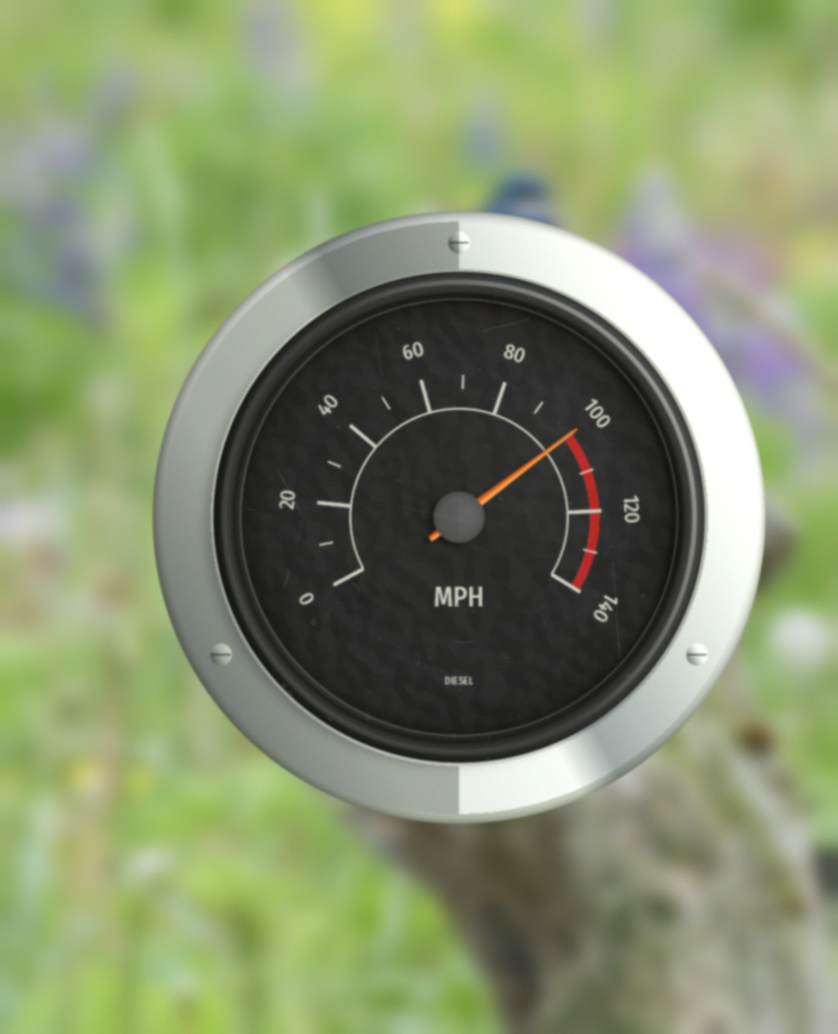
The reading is {"value": 100, "unit": "mph"}
